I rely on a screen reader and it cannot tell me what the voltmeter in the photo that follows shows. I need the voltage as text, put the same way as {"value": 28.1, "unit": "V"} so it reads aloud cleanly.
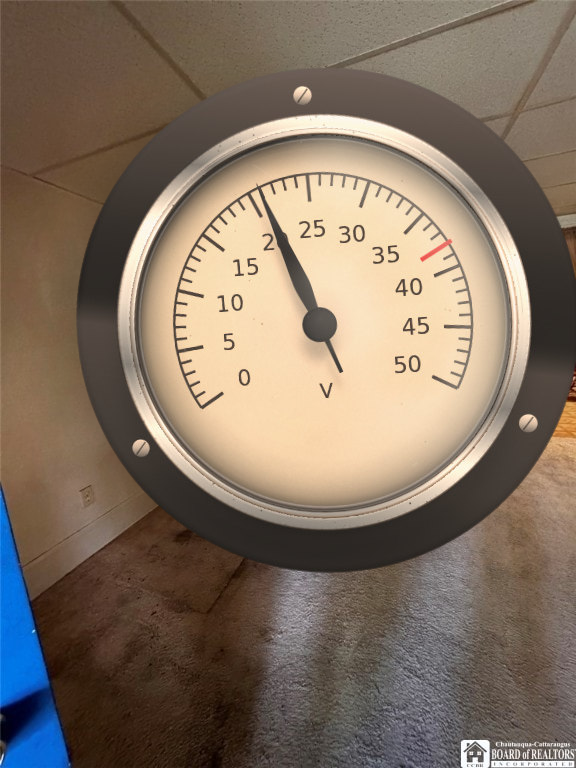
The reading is {"value": 21, "unit": "V"}
